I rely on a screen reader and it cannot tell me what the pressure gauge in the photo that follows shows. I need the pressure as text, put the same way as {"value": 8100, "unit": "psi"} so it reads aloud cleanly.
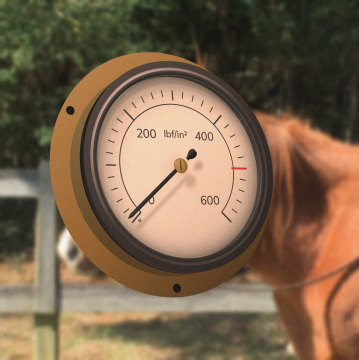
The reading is {"value": 10, "unit": "psi"}
